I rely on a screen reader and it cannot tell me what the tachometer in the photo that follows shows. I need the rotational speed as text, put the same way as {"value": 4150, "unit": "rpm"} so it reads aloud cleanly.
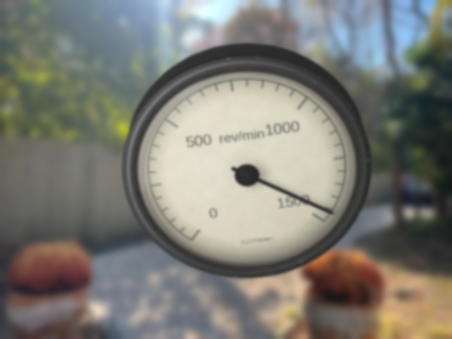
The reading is {"value": 1450, "unit": "rpm"}
